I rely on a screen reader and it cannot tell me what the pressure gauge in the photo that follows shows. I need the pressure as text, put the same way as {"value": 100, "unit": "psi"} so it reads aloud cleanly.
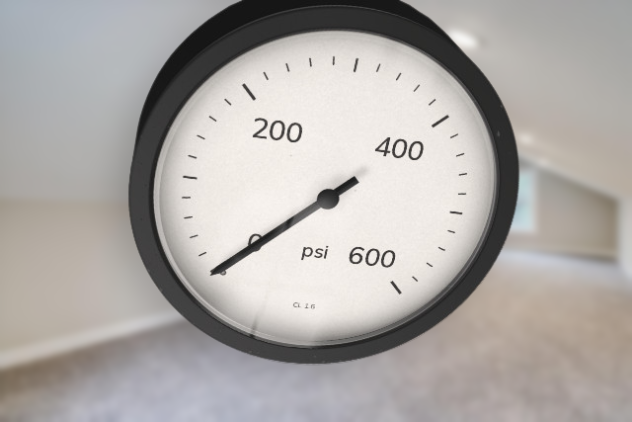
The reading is {"value": 0, "unit": "psi"}
